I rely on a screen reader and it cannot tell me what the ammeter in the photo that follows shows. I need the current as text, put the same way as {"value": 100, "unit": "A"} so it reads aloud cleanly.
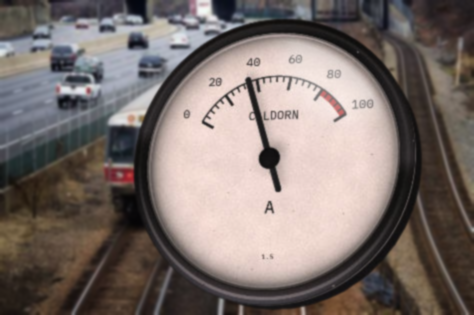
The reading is {"value": 36, "unit": "A"}
